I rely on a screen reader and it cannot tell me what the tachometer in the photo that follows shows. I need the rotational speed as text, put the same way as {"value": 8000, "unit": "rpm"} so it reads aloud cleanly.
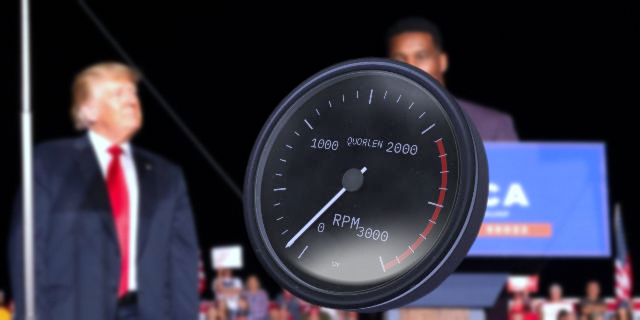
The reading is {"value": 100, "unit": "rpm"}
